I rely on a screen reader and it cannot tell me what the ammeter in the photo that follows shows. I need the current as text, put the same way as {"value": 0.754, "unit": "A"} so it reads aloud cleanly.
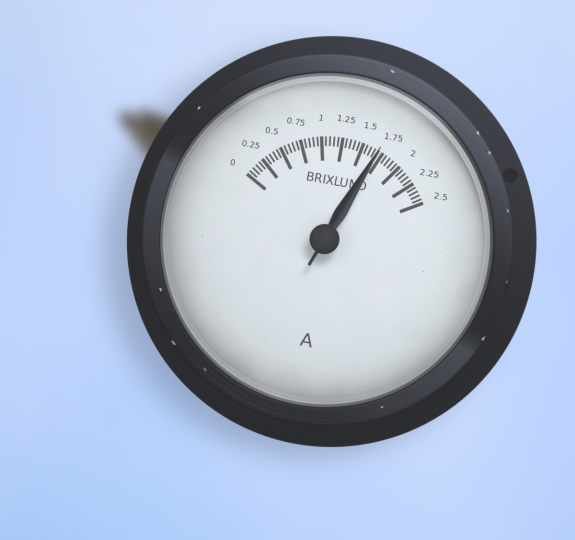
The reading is {"value": 1.7, "unit": "A"}
